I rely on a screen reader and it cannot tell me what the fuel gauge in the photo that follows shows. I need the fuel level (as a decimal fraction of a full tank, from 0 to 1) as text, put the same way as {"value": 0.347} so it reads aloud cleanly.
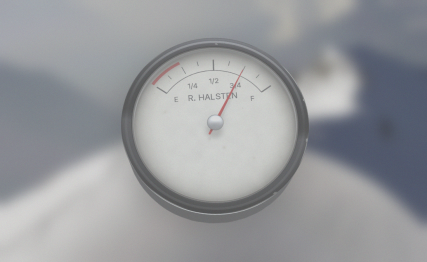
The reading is {"value": 0.75}
